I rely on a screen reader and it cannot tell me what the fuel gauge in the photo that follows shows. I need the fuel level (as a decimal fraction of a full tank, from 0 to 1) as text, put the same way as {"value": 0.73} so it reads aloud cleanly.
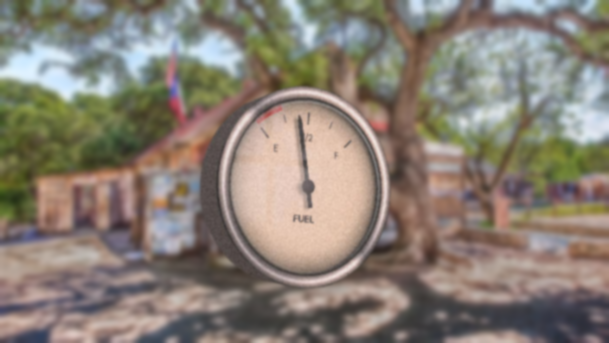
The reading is {"value": 0.375}
